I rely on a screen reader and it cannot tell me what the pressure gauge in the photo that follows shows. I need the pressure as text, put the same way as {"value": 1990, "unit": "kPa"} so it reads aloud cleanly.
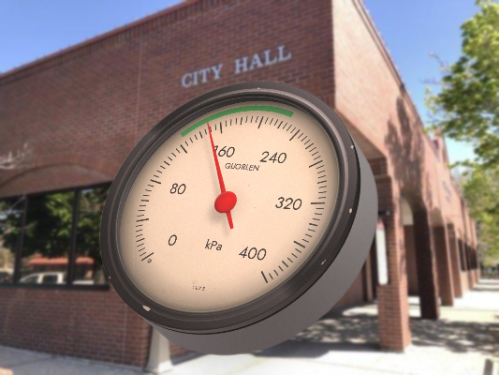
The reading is {"value": 150, "unit": "kPa"}
